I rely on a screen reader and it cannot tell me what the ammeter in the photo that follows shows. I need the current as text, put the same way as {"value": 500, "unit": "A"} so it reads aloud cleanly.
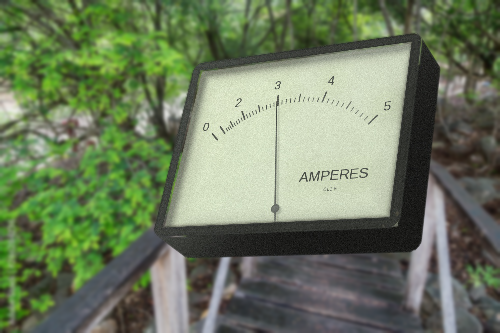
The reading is {"value": 3, "unit": "A"}
